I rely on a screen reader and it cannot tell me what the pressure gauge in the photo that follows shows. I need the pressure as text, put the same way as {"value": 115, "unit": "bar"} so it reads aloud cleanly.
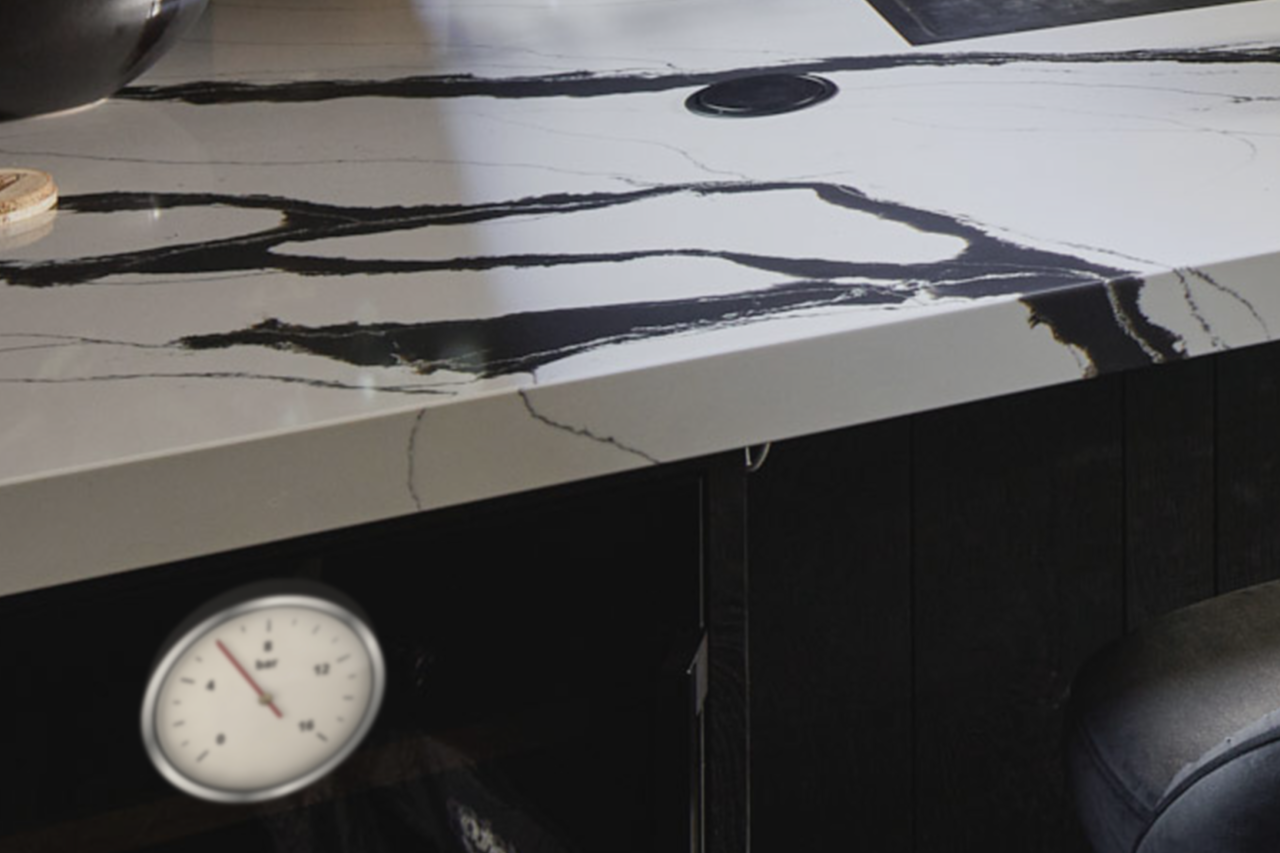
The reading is {"value": 6, "unit": "bar"}
